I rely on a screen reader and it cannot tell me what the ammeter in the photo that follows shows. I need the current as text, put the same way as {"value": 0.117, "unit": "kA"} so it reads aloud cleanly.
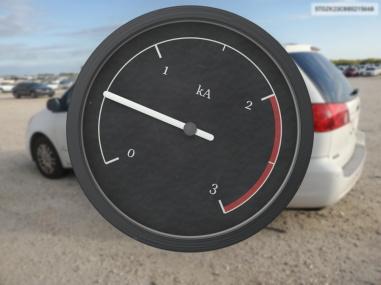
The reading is {"value": 0.5, "unit": "kA"}
